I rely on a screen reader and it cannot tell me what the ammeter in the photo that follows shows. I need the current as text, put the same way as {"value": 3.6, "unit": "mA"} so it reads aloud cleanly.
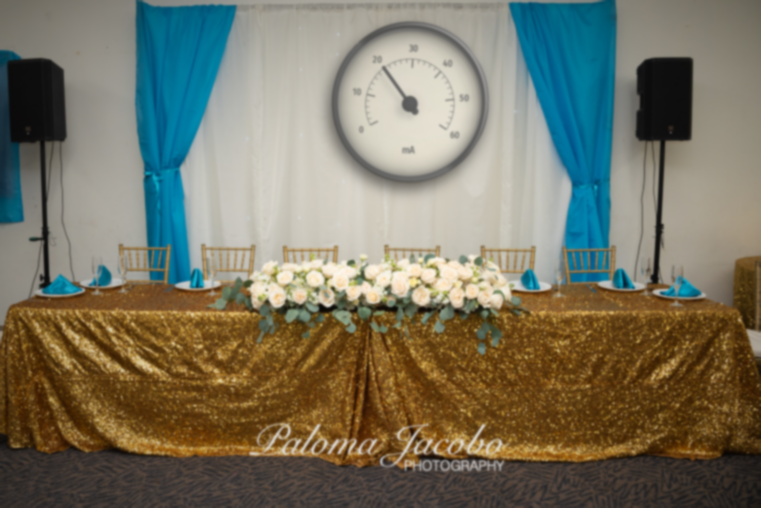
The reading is {"value": 20, "unit": "mA"}
